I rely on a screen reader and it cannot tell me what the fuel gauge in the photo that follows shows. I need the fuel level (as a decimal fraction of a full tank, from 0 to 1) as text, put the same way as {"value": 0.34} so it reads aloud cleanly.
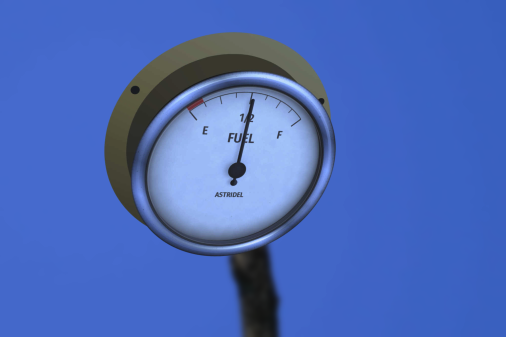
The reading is {"value": 0.5}
